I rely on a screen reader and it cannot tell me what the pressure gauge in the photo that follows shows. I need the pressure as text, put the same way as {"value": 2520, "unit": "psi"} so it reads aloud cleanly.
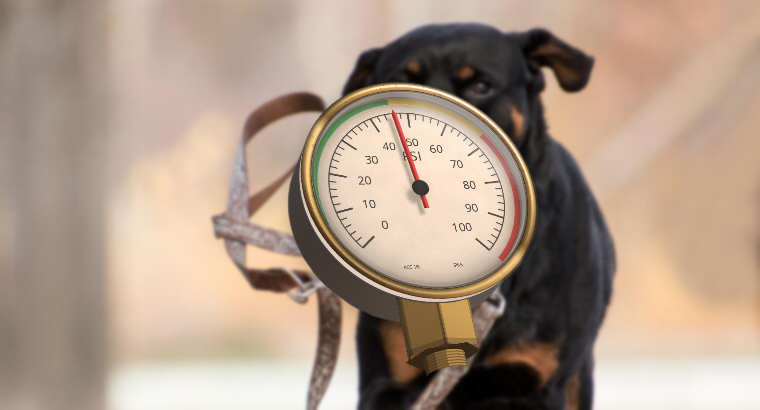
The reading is {"value": 46, "unit": "psi"}
